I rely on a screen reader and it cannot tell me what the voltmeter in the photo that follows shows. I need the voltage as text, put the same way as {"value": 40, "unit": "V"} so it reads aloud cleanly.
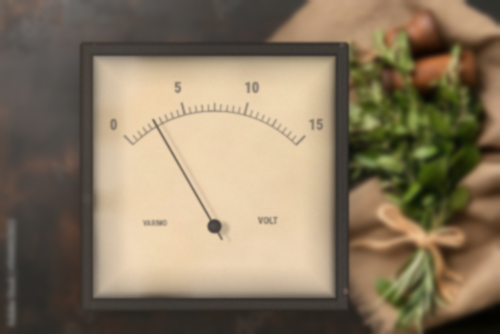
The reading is {"value": 2.5, "unit": "V"}
